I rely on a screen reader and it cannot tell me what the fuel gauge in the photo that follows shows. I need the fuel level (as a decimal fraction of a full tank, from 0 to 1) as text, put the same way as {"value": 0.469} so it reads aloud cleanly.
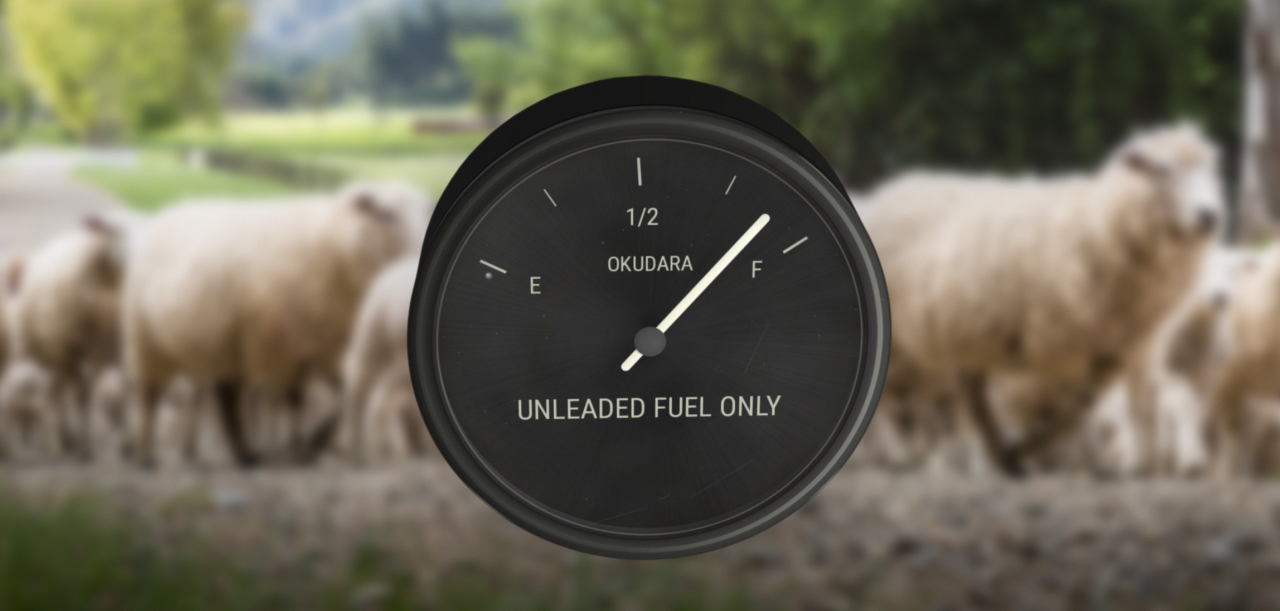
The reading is {"value": 0.875}
